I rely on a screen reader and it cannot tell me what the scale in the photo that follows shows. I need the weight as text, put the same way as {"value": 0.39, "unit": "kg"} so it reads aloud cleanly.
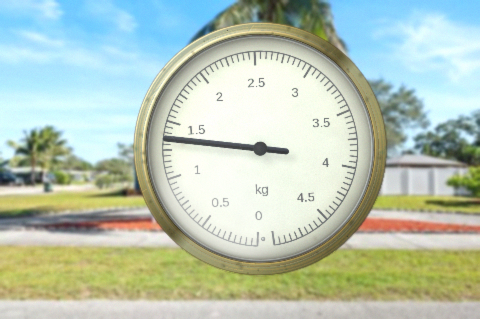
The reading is {"value": 1.35, "unit": "kg"}
